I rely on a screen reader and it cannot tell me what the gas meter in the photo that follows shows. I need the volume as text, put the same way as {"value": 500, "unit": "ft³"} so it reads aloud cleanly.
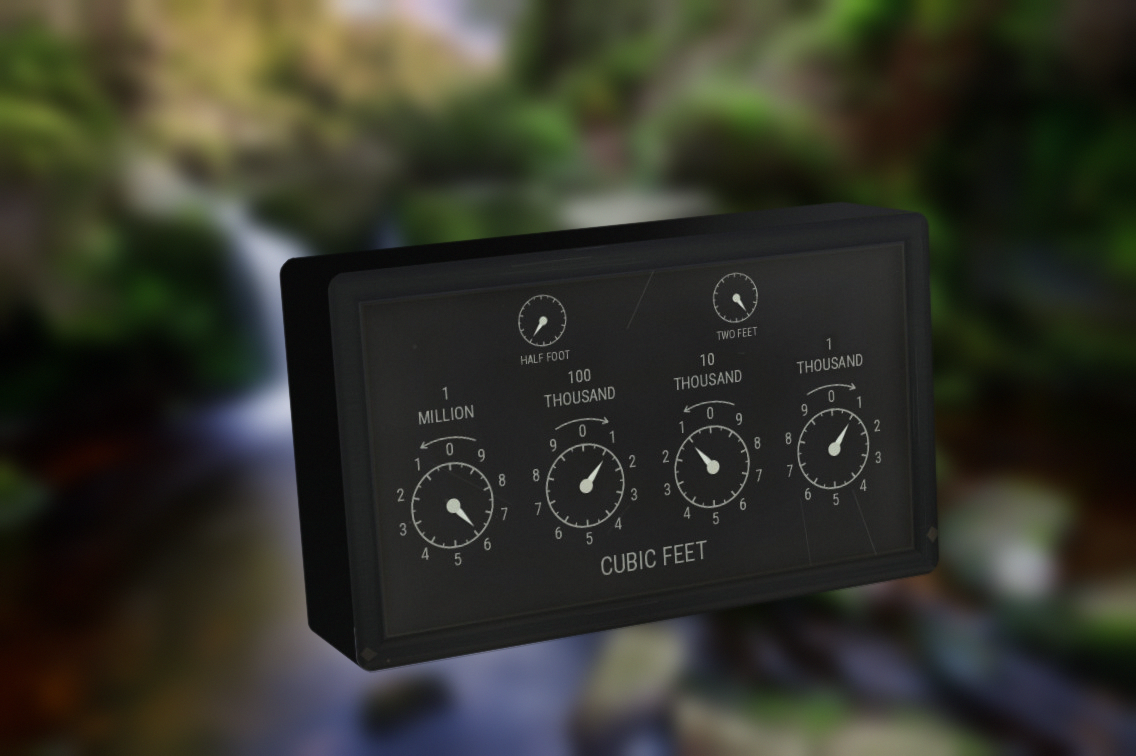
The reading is {"value": 611100, "unit": "ft³"}
